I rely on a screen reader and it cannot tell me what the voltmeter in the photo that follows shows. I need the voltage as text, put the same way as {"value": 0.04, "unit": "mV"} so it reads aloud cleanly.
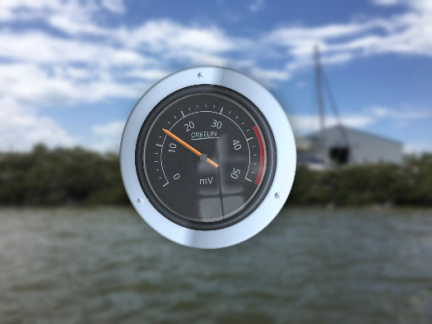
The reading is {"value": 14, "unit": "mV"}
